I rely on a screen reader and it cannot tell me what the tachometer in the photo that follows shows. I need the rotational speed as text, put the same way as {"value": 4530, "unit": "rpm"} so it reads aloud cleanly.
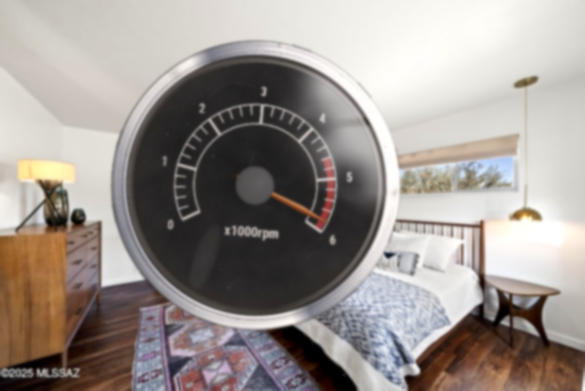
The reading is {"value": 5800, "unit": "rpm"}
